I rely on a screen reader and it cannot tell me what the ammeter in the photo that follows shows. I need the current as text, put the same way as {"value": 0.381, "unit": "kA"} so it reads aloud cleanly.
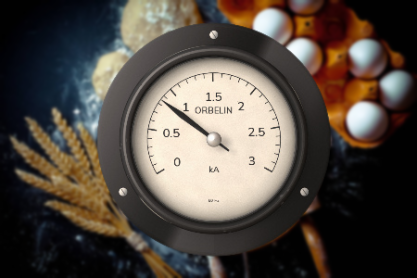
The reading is {"value": 0.85, "unit": "kA"}
